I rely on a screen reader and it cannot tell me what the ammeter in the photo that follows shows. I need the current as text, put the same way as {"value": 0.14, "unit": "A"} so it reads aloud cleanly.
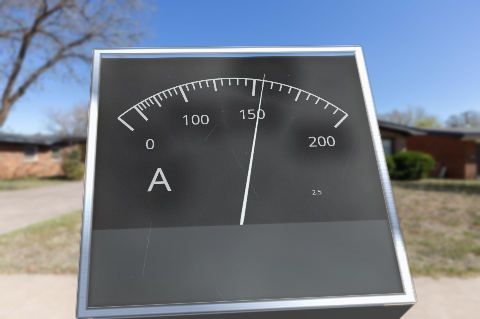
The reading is {"value": 155, "unit": "A"}
